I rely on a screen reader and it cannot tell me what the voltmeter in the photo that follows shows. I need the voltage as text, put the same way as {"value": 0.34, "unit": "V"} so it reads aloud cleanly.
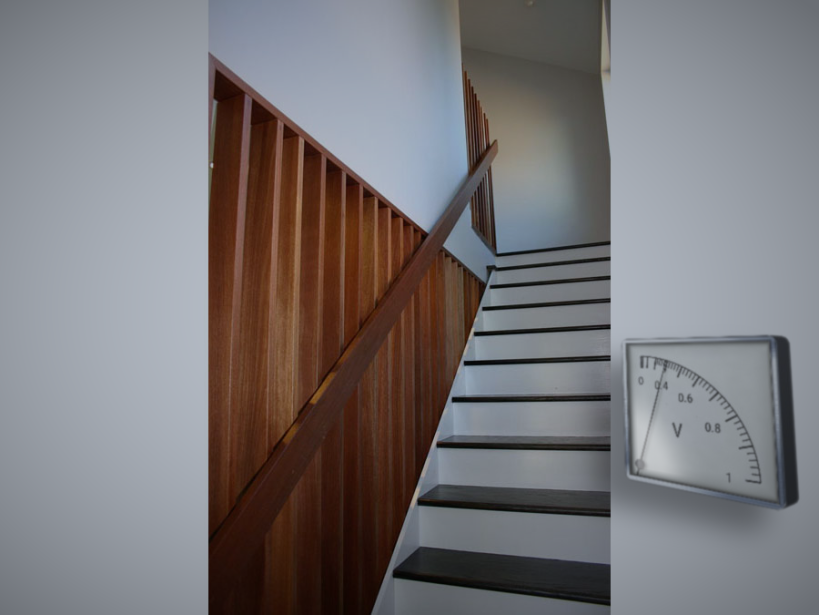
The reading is {"value": 0.4, "unit": "V"}
